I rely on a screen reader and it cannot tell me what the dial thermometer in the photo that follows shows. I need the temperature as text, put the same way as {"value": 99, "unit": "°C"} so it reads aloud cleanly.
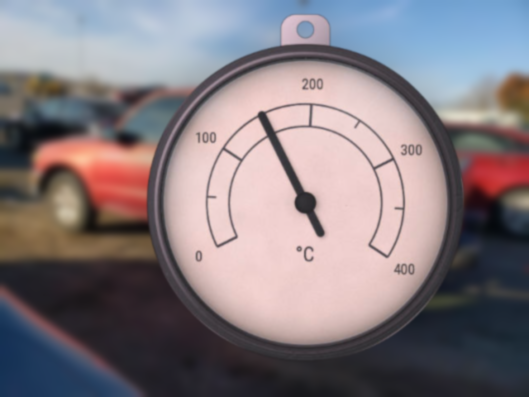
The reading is {"value": 150, "unit": "°C"}
